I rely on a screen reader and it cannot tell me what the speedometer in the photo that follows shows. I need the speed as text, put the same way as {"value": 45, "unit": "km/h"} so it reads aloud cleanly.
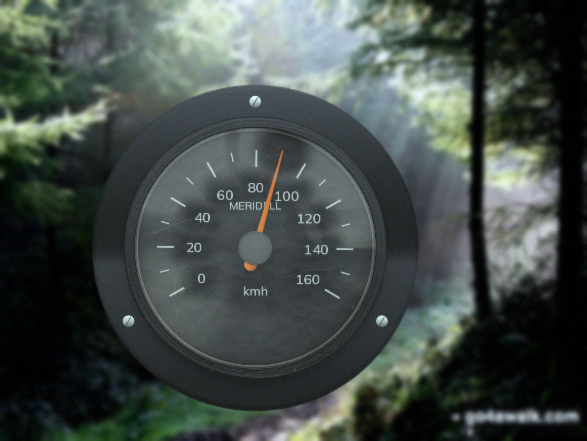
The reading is {"value": 90, "unit": "km/h"}
